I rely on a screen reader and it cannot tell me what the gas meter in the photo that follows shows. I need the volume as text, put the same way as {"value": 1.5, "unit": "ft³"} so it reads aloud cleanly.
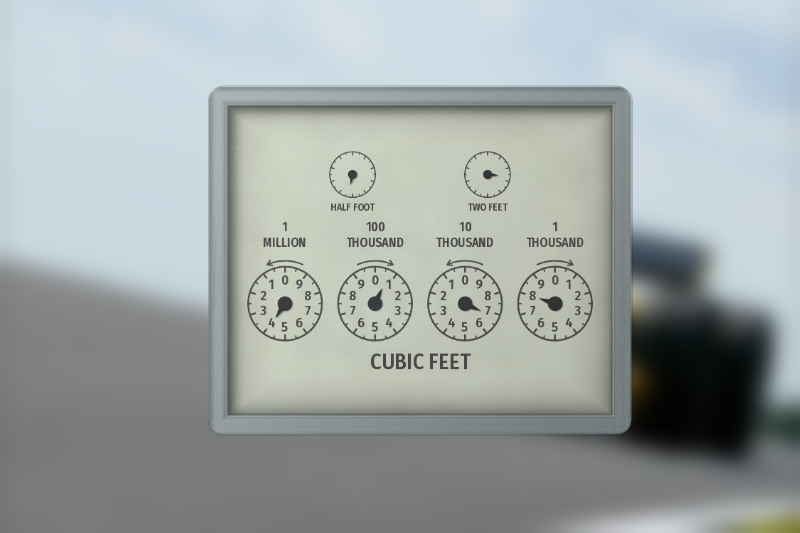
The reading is {"value": 406800, "unit": "ft³"}
